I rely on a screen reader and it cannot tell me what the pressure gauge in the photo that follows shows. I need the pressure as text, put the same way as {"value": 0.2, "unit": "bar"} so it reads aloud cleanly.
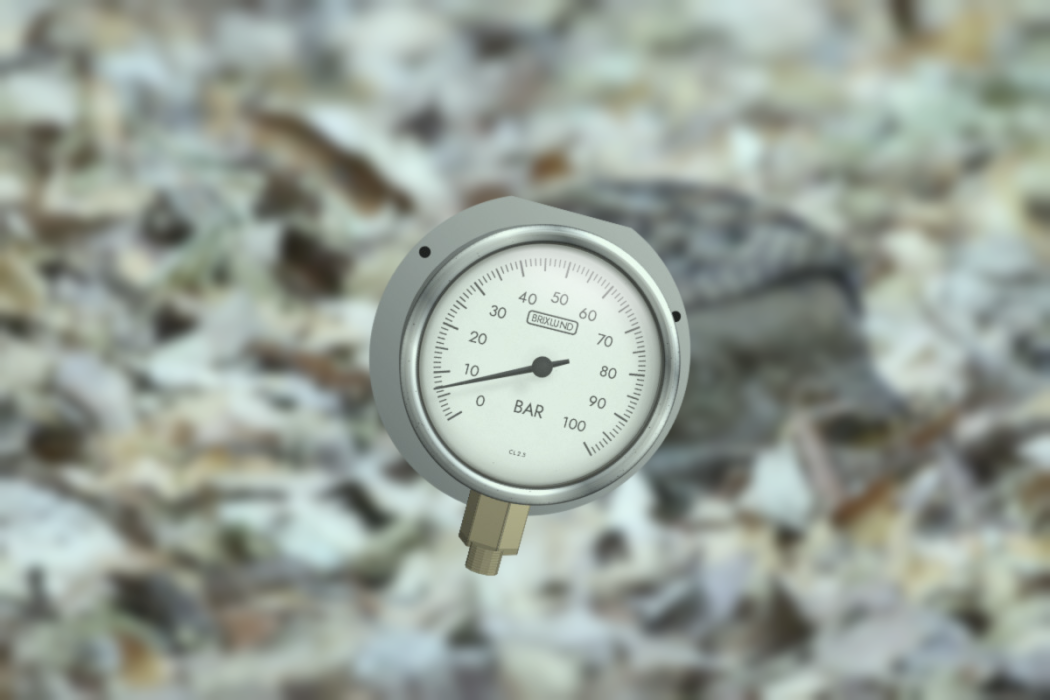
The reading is {"value": 7, "unit": "bar"}
